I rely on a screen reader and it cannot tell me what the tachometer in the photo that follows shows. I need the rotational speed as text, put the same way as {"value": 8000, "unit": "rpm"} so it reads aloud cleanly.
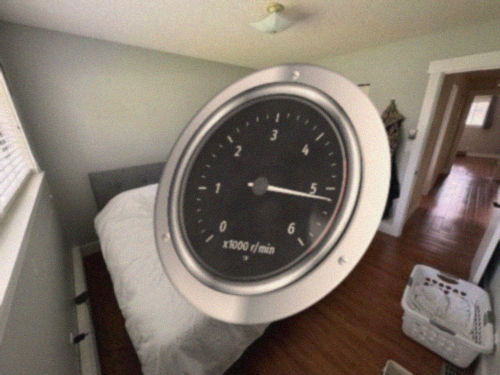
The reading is {"value": 5200, "unit": "rpm"}
